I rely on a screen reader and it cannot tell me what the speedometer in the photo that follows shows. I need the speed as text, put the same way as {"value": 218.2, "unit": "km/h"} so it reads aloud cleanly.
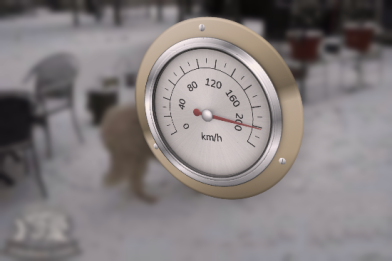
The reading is {"value": 200, "unit": "km/h"}
